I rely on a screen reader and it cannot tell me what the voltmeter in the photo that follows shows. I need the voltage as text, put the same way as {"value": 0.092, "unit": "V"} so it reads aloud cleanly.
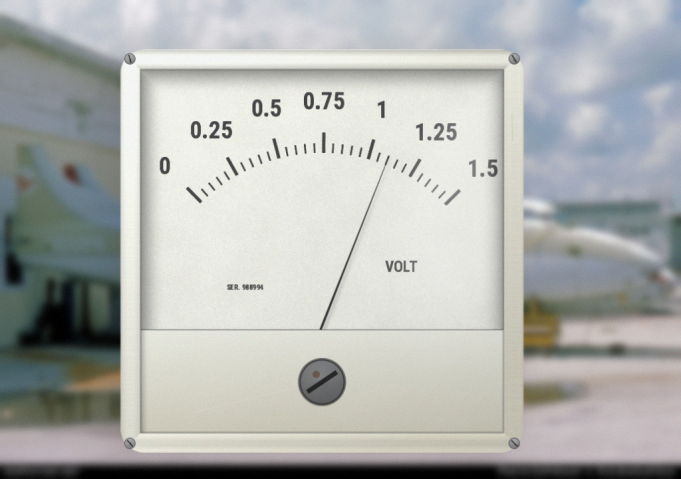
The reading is {"value": 1.1, "unit": "V"}
